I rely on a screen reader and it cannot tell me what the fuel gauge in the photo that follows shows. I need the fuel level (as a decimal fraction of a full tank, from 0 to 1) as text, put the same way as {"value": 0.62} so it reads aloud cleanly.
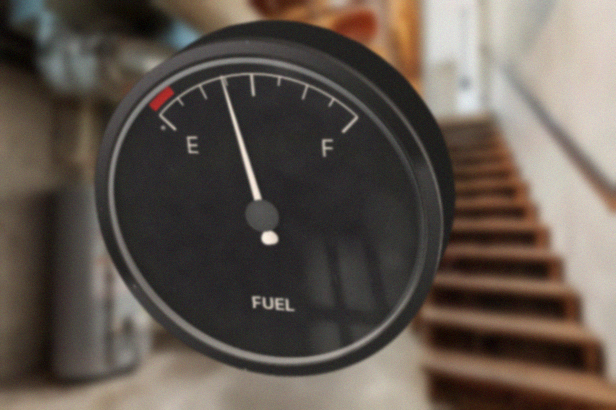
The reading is {"value": 0.375}
